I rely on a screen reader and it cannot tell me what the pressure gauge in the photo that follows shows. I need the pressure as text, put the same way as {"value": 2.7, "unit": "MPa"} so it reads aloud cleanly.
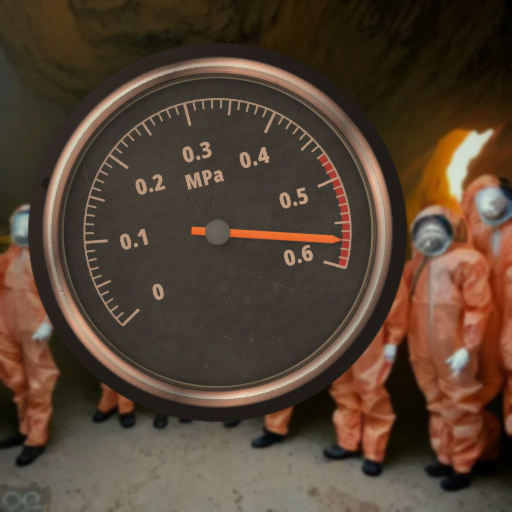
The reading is {"value": 0.57, "unit": "MPa"}
